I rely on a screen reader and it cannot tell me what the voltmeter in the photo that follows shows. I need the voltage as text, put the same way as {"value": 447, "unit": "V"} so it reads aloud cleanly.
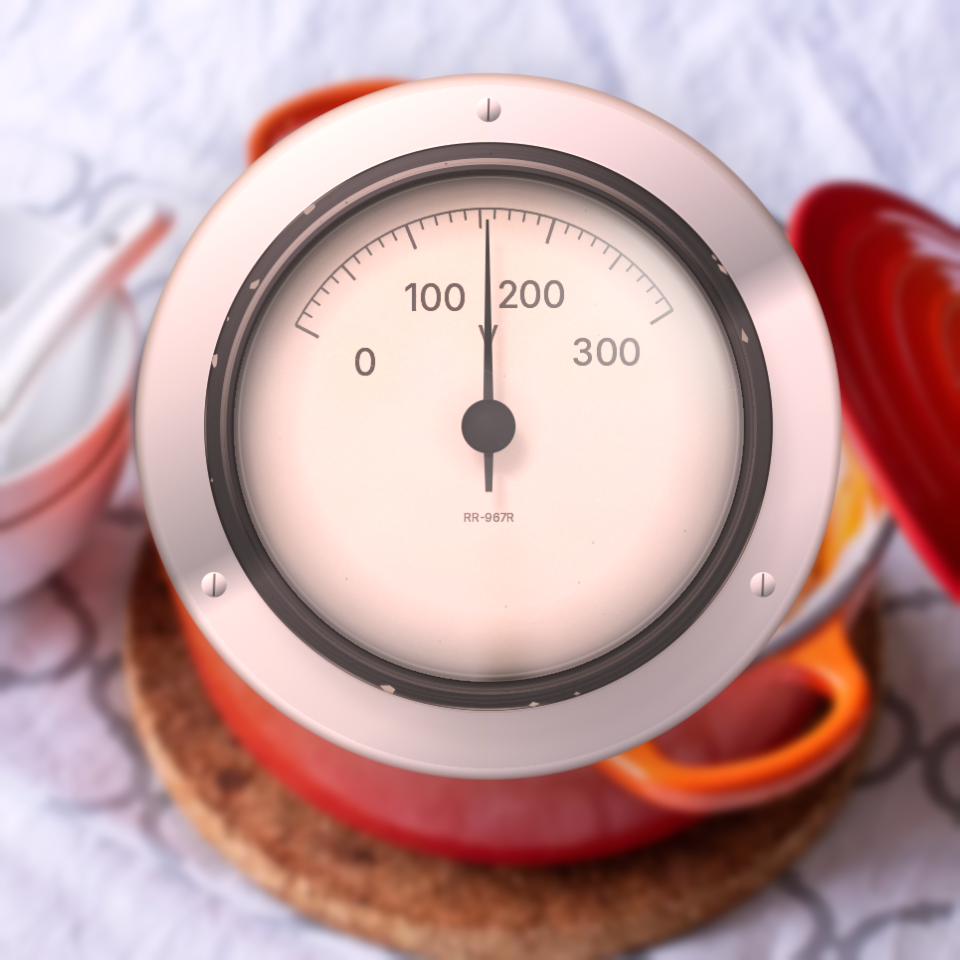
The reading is {"value": 155, "unit": "V"}
